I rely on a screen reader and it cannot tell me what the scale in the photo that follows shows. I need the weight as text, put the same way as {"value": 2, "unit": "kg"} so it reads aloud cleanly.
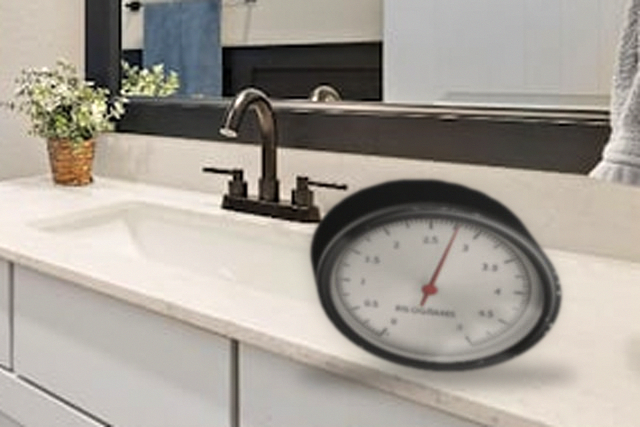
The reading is {"value": 2.75, "unit": "kg"}
